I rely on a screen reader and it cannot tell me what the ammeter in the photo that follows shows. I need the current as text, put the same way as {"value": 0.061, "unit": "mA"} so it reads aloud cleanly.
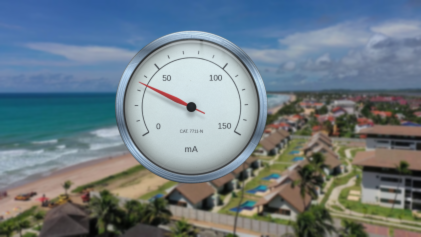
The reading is {"value": 35, "unit": "mA"}
